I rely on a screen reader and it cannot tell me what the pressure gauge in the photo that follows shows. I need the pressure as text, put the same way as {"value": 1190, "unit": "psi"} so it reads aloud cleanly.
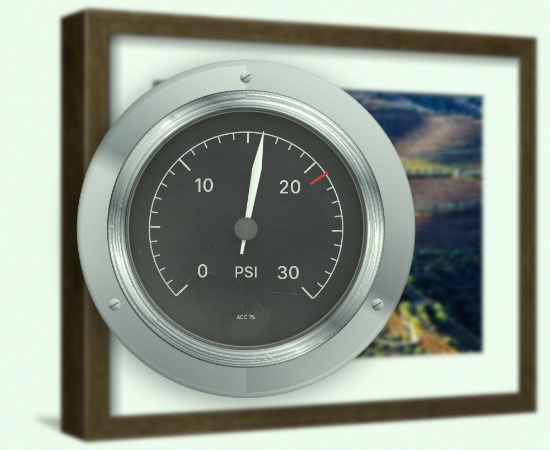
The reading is {"value": 16, "unit": "psi"}
